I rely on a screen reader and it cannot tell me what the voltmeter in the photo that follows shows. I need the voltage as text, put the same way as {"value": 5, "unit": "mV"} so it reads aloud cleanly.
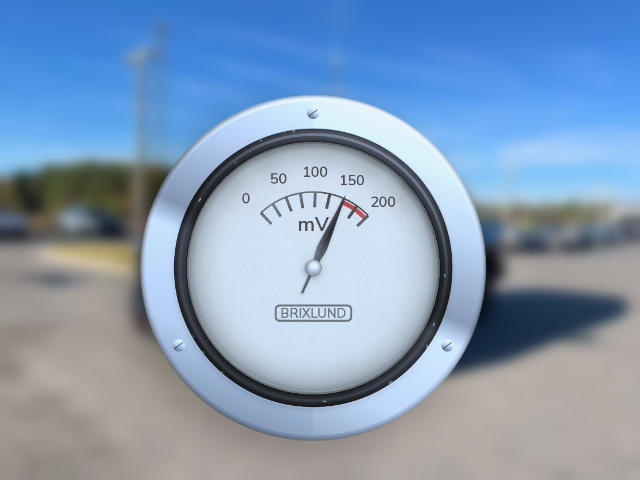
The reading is {"value": 150, "unit": "mV"}
